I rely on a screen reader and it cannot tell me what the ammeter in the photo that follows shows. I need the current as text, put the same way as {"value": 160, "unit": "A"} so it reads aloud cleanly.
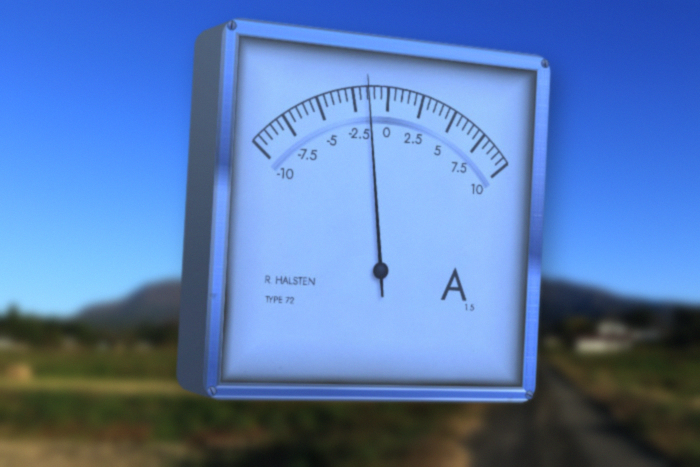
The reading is {"value": -1.5, "unit": "A"}
